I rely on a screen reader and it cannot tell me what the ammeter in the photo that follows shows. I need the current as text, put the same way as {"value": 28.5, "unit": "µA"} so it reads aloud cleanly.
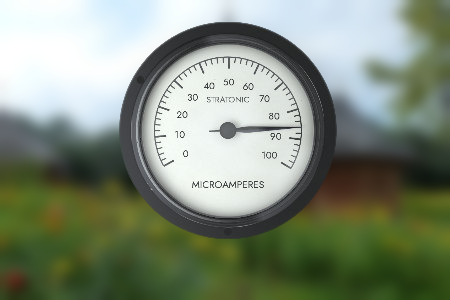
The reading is {"value": 86, "unit": "µA"}
